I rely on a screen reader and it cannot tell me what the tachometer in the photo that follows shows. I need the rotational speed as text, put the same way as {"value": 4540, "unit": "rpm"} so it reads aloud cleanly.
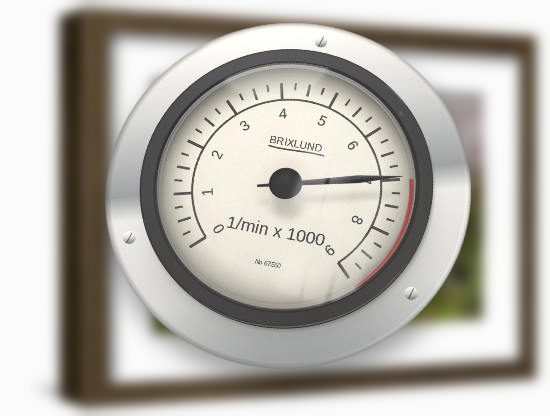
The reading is {"value": 7000, "unit": "rpm"}
